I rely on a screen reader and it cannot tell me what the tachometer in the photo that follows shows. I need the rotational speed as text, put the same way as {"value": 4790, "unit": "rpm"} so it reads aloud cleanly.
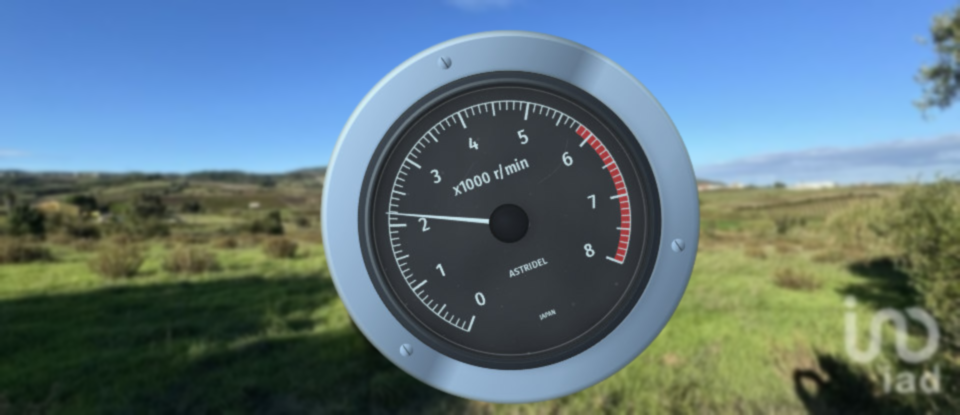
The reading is {"value": 2200, "unit": "rpm"}
